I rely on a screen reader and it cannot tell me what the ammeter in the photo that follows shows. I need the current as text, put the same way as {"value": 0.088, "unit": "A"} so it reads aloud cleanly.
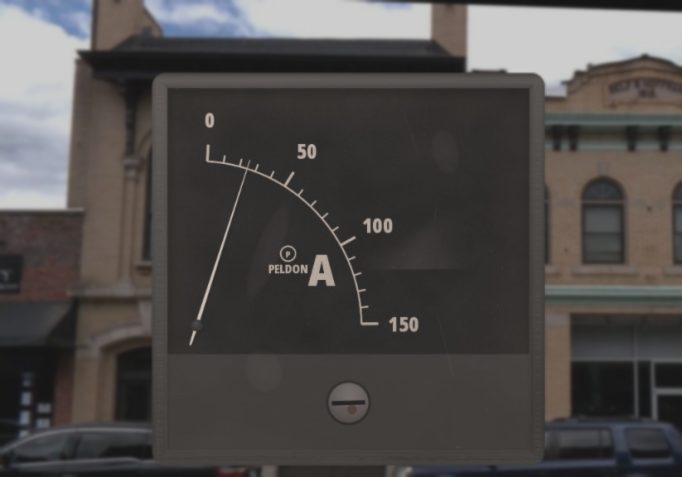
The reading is {"value": 25, "unit": "A"}
